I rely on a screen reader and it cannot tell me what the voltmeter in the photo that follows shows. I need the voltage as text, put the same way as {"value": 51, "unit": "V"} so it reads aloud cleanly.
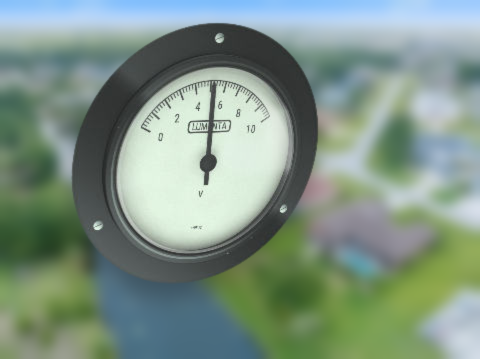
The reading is {"value": 5, "unit": "V"}
